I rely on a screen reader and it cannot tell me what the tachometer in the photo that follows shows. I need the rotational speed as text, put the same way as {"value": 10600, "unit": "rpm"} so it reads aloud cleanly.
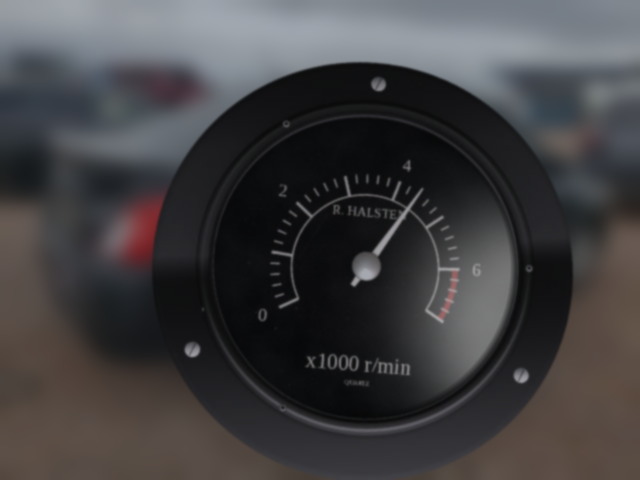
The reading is {"value": 4400, "unit": "rpm"}
